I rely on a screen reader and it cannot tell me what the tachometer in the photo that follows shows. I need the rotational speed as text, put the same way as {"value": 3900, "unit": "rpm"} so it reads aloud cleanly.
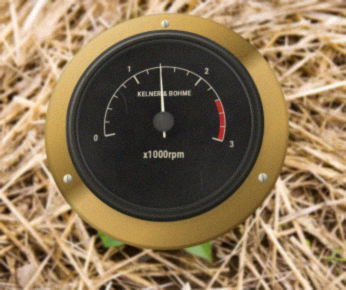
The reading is {"value": 1400, "unit": "rpm"}
